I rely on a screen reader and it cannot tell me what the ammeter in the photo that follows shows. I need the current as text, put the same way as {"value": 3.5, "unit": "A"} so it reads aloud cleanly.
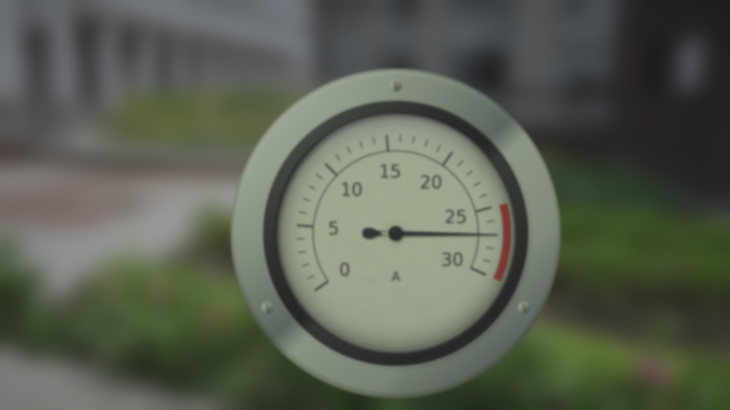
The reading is {"value": 27, "unit": "A"}
